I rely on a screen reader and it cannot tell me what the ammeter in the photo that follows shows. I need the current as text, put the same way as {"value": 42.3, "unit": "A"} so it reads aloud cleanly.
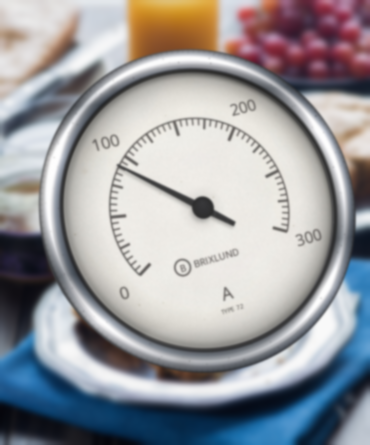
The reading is {"value": 90, "unit": "A"}
